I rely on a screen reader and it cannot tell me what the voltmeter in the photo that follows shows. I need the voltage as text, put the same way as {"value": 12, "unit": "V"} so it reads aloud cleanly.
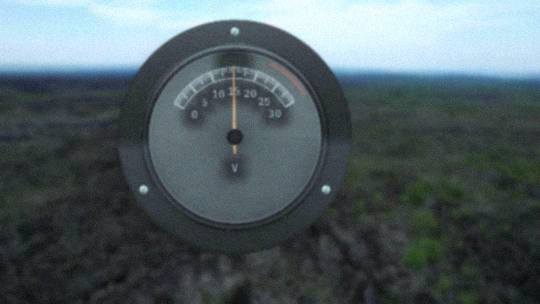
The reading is {"value": 15, "unit": "V"}
